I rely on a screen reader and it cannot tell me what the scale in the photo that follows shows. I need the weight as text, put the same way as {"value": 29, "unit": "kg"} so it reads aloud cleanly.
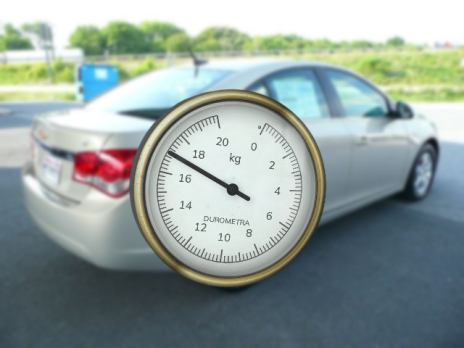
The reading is {"value": 17, "unit": "kg"}
